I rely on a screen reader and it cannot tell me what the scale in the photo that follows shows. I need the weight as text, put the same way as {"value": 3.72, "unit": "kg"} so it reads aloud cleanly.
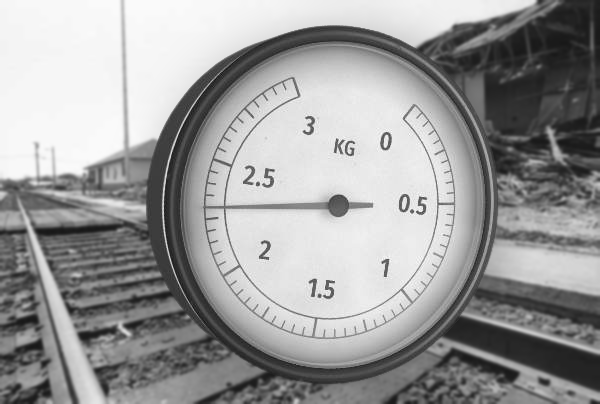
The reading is {"value": 2.3, "unit": "kg"}
